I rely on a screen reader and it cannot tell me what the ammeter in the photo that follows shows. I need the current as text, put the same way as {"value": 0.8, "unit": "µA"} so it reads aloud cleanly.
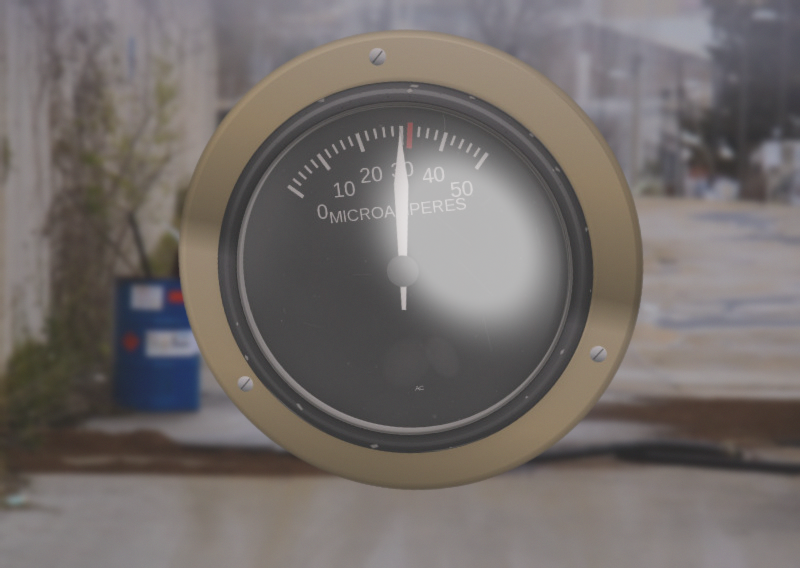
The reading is {"value": 30, "unit": "µA"}
